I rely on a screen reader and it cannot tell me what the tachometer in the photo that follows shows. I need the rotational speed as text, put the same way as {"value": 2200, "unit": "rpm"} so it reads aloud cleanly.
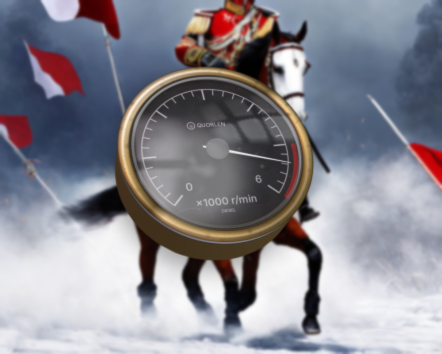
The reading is {"value": 5400, "unit": "rpm"}
